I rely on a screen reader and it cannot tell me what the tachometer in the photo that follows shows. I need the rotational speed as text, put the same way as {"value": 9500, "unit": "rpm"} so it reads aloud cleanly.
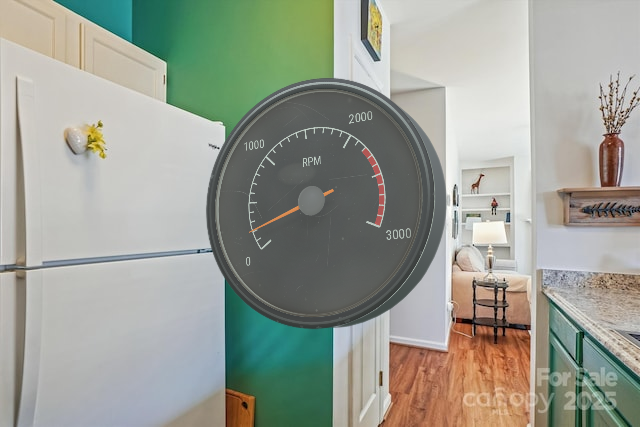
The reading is {"value": 200, "unit": "rpm"}
